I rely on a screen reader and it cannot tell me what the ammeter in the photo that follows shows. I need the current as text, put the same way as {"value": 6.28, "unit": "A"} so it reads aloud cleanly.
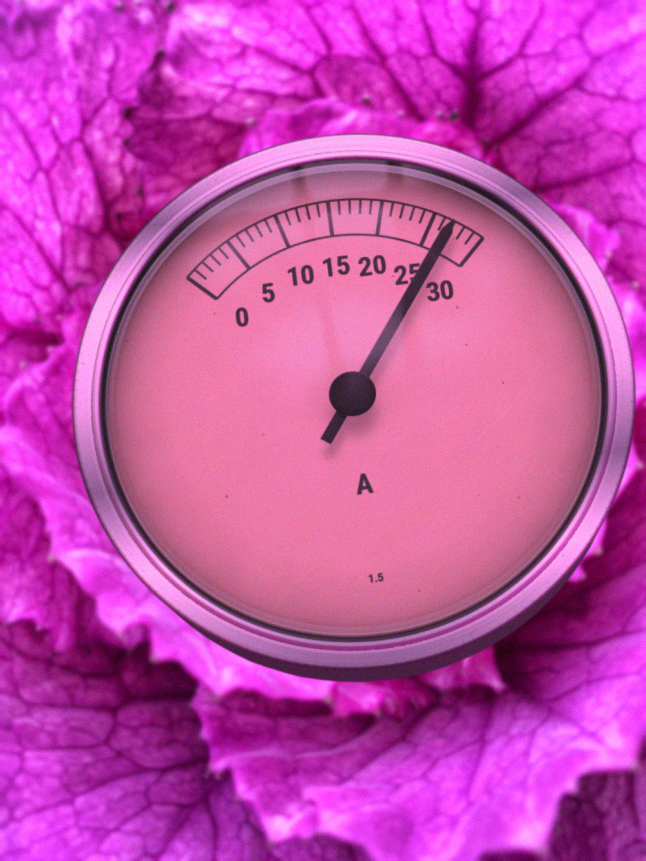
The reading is {"value": 27, "unit": "A"}
